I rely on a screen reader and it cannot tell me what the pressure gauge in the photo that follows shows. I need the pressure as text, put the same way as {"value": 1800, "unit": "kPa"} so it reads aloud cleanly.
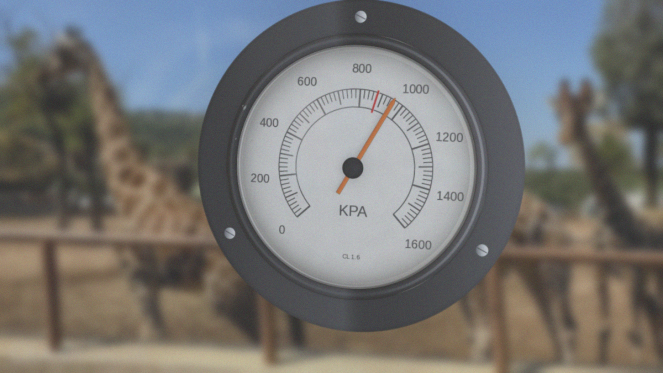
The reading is {"value": 960, "unit": "kPa"}
